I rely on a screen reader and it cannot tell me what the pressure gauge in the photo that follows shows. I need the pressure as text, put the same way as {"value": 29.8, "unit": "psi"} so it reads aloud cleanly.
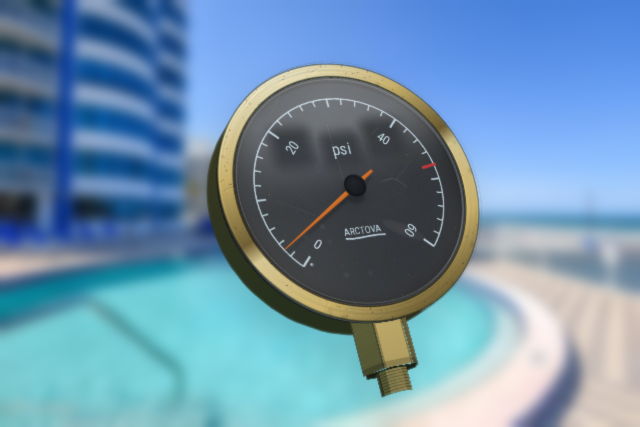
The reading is {"value": 3, "unit": "psi"}
